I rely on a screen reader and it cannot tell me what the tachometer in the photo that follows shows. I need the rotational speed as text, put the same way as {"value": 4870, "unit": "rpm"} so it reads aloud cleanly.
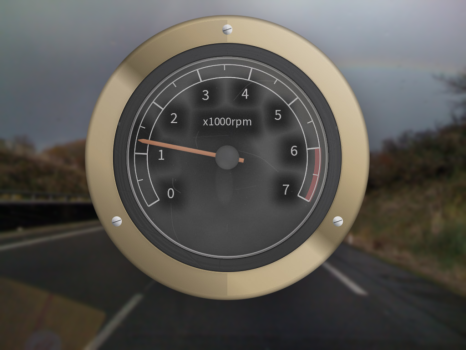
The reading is {"value": 1250, "unit": "rpm"}
